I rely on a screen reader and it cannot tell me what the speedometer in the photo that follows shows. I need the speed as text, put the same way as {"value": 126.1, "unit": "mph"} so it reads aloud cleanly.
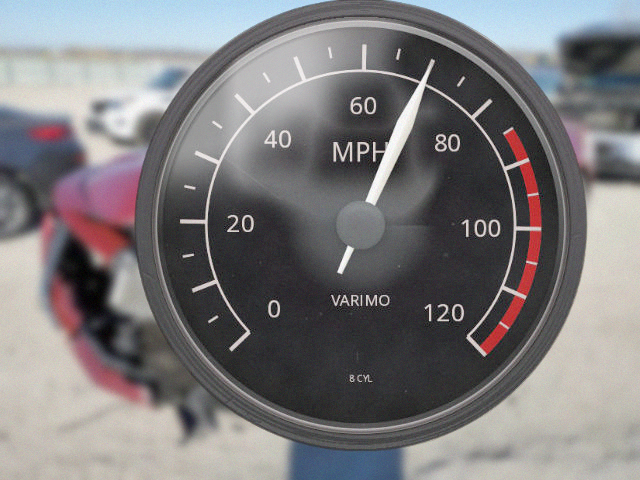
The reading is {"value": 70, "unit": "mph"}
